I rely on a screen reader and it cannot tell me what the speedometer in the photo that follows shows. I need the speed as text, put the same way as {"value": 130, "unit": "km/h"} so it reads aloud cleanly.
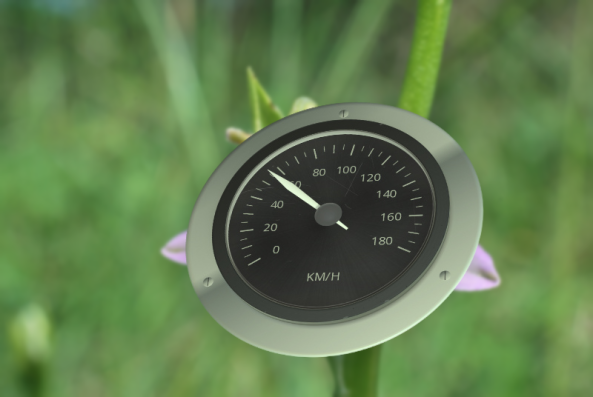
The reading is {"value": 55, "unit": "km/h"}
